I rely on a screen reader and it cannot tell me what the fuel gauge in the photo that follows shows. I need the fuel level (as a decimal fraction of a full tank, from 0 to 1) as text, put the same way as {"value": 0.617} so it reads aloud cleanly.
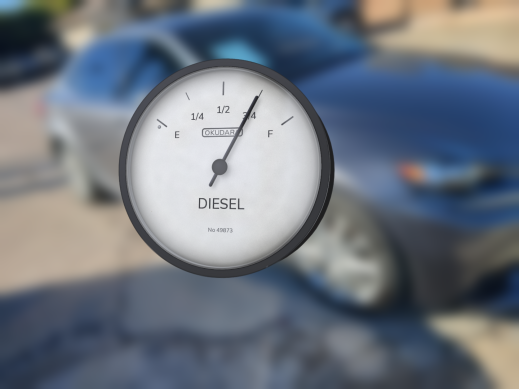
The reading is {"value": 0.75}
